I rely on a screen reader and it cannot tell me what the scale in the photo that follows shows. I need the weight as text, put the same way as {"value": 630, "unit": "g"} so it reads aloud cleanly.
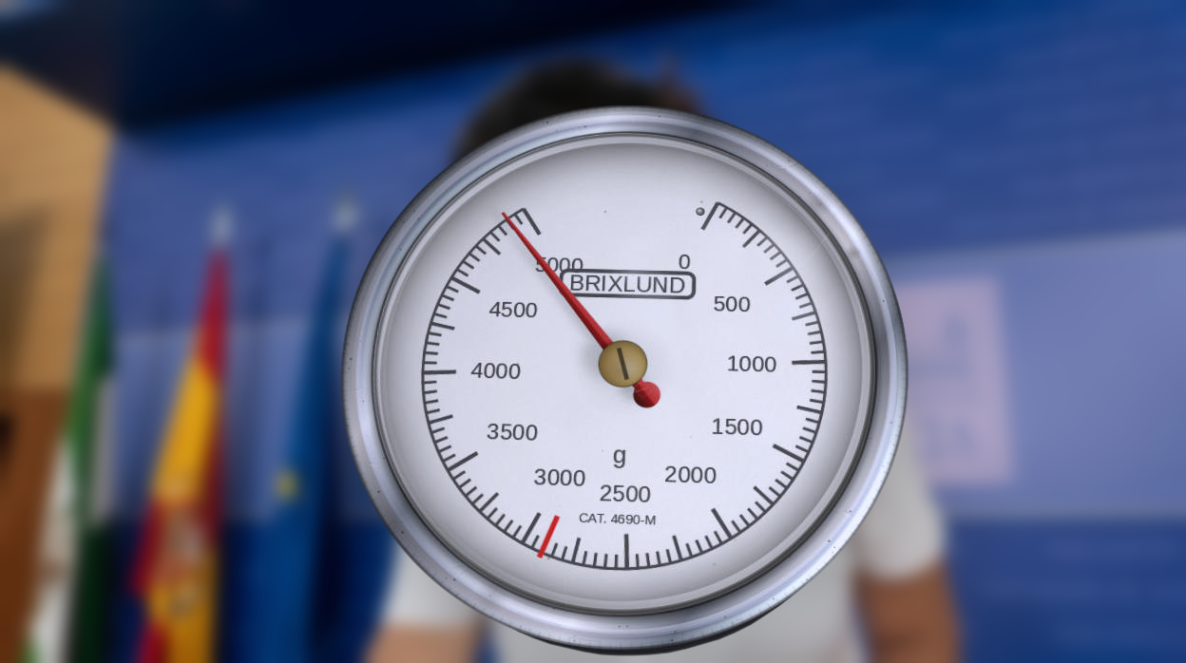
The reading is {"value": 4900, "unit": "g"}
